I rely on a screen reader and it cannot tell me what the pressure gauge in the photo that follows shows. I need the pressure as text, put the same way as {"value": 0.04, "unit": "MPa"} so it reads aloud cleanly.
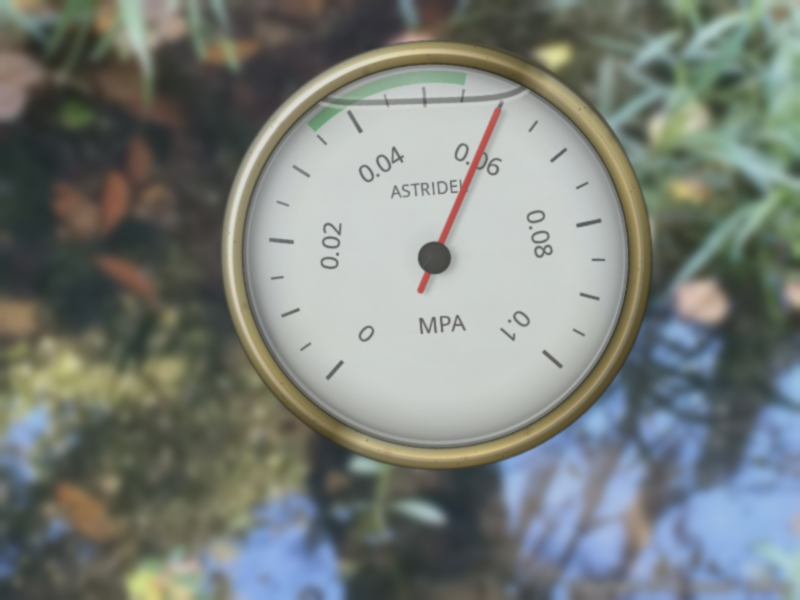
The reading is {"value": 0.06, "unit": "MPa"}
